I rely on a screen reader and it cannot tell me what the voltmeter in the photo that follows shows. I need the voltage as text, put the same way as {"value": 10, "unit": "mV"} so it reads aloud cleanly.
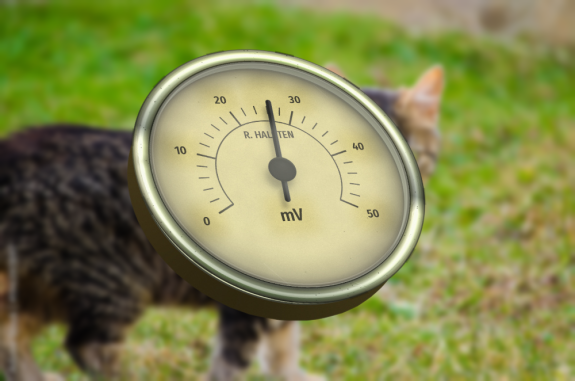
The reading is {"value": 26, "unit": "mV"}
